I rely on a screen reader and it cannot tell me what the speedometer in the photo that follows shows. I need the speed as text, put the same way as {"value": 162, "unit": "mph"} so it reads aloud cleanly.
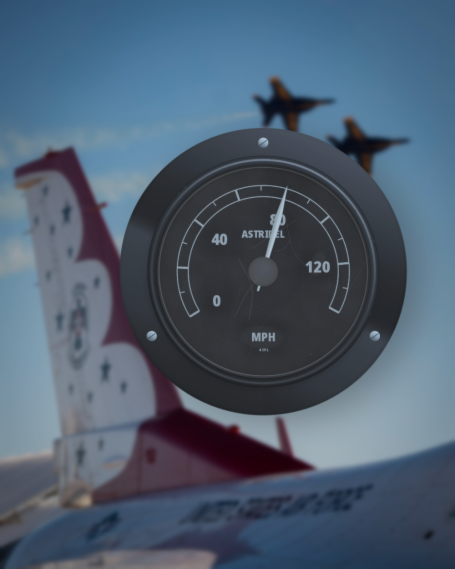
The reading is {"value": 80, "unit": "mph"}
